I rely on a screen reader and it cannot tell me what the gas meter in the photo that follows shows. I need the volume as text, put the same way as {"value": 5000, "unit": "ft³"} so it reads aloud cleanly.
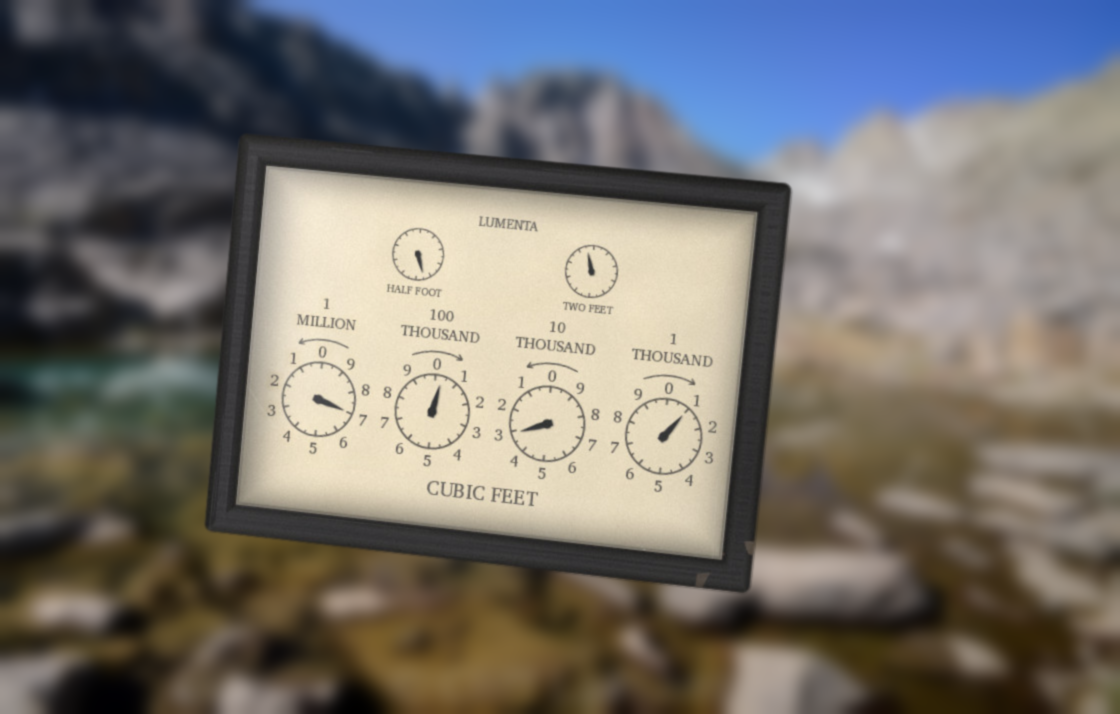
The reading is {"value": 703100, "unit": "ft³"}
